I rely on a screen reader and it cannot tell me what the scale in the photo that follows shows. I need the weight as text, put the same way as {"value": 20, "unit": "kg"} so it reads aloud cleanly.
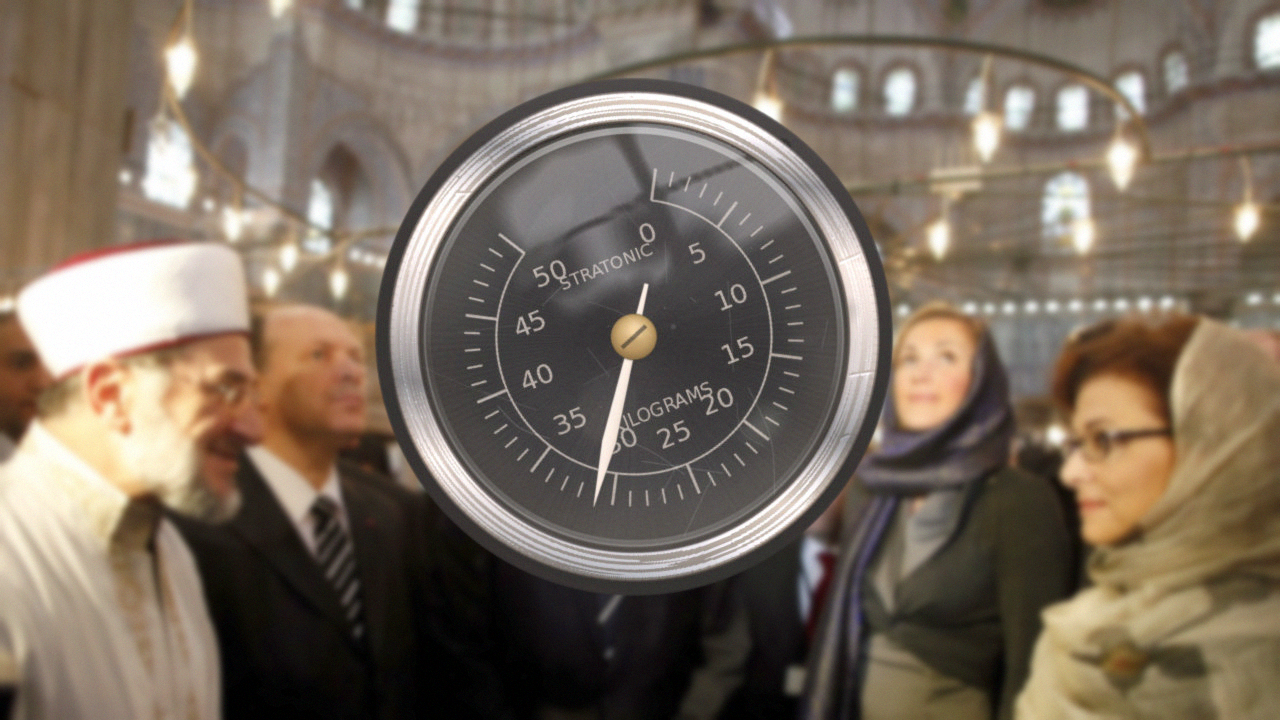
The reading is {"value": 31, "unit": "kg"}
